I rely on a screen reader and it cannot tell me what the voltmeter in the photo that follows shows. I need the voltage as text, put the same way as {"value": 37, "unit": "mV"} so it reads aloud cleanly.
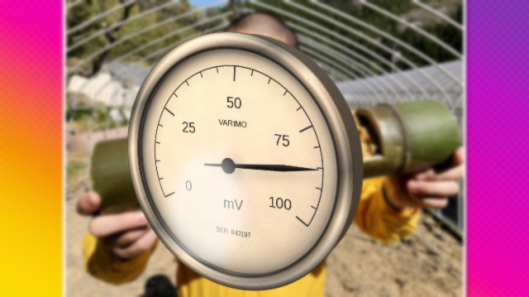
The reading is {"value": 85, "unit": "mV"}
